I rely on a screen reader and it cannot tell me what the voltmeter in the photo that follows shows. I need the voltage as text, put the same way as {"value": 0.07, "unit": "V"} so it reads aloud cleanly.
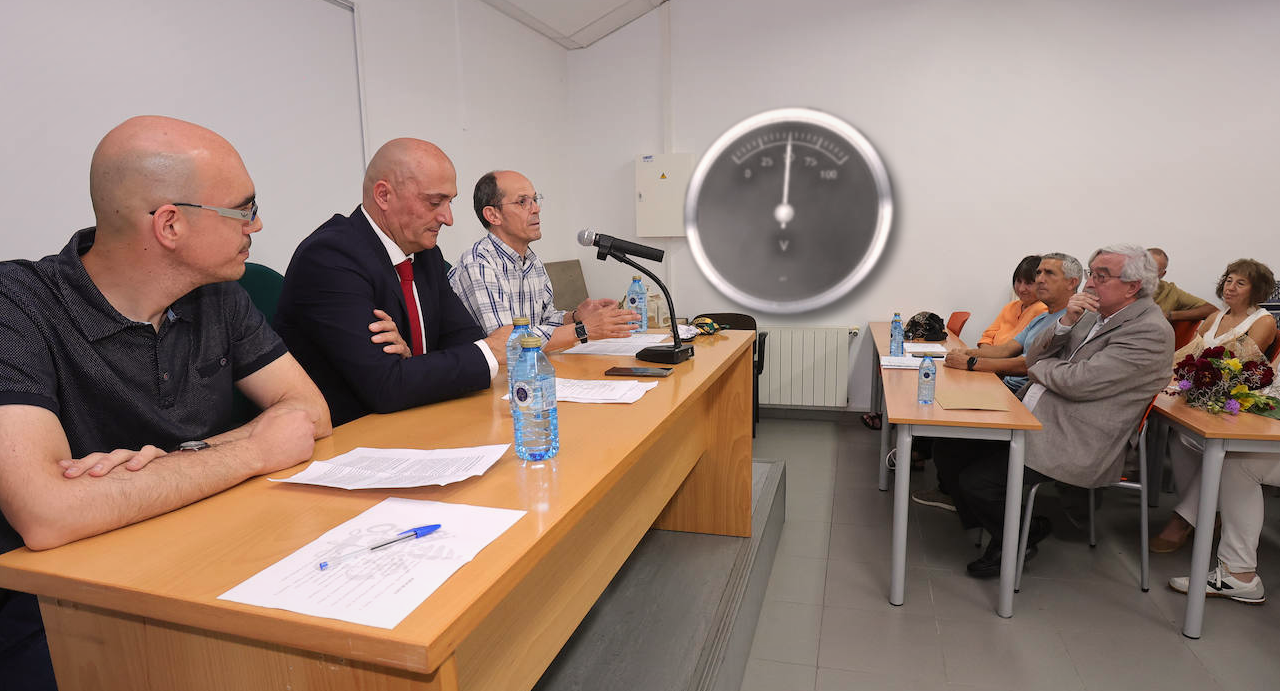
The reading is {"value": 50, "unit": "V"}
